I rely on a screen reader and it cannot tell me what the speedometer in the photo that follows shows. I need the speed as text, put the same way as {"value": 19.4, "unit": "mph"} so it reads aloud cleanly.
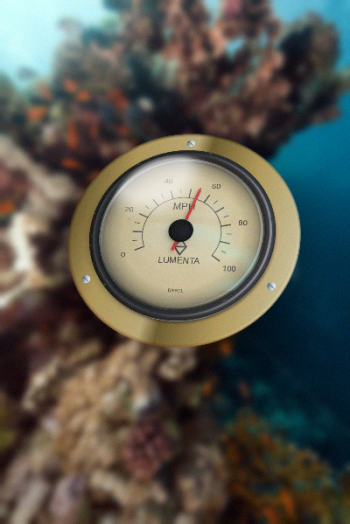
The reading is {"value": 55, "unit": "mph"}
